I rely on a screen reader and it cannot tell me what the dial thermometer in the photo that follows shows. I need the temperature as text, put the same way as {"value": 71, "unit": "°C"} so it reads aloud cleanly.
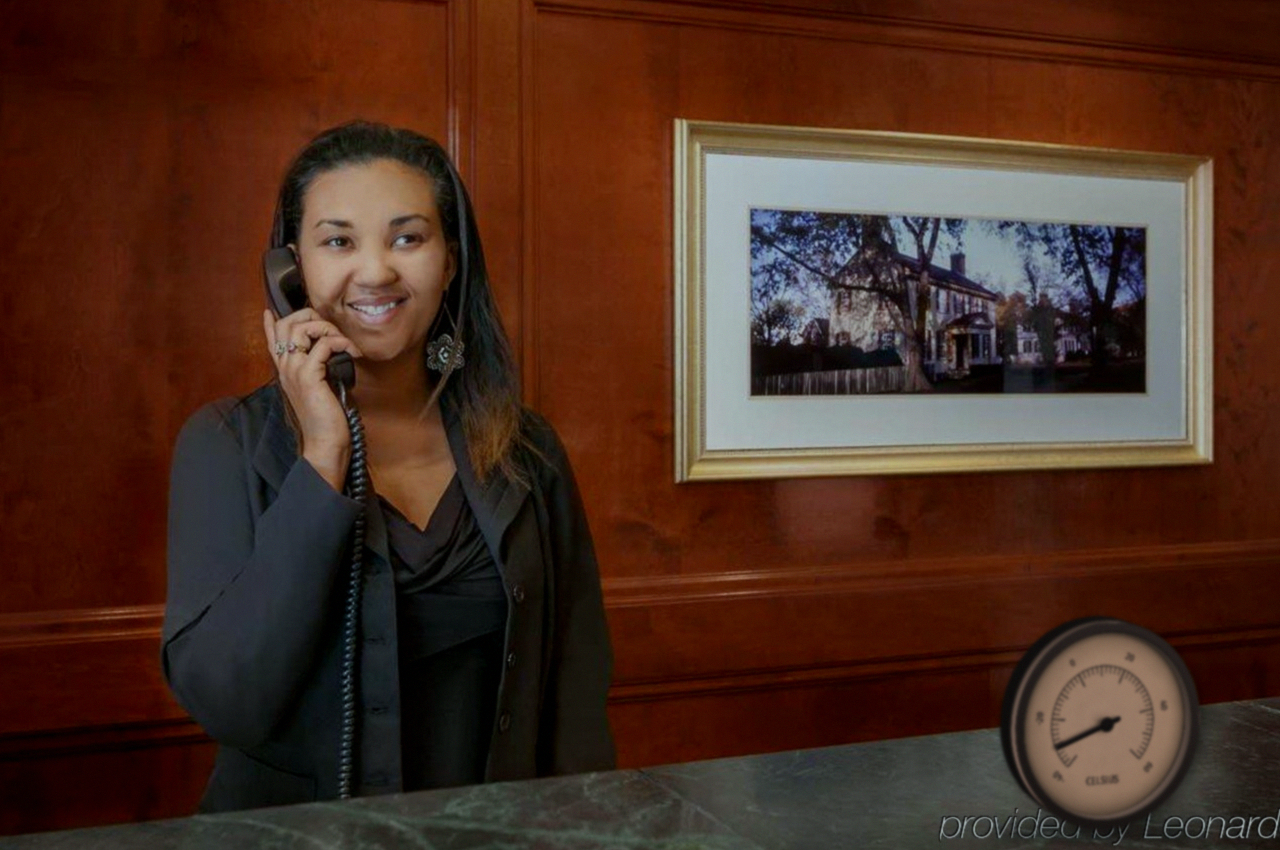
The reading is {"value": -30, "unit": "°C"}
